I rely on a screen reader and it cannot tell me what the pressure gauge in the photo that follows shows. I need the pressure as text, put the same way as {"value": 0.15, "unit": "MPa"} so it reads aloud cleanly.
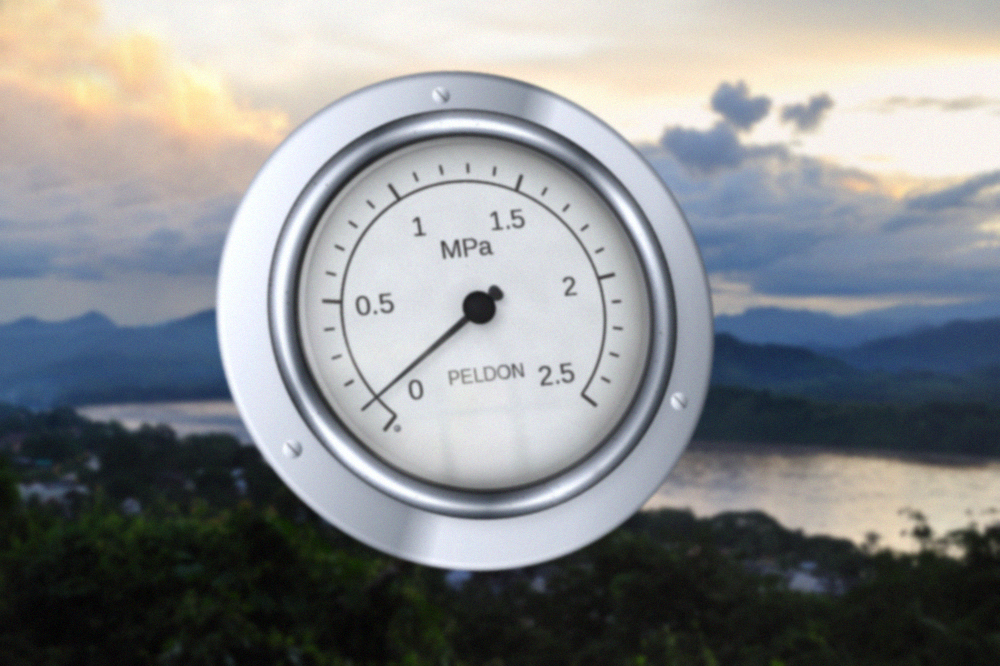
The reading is {"value": 0.1, "unit": "MPa"}
